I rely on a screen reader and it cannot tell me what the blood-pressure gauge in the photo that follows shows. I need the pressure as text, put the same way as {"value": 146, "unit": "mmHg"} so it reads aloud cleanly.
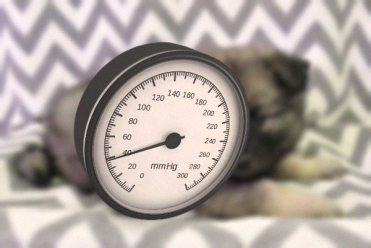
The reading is {"value": 40, "unit": "mmHg"}
